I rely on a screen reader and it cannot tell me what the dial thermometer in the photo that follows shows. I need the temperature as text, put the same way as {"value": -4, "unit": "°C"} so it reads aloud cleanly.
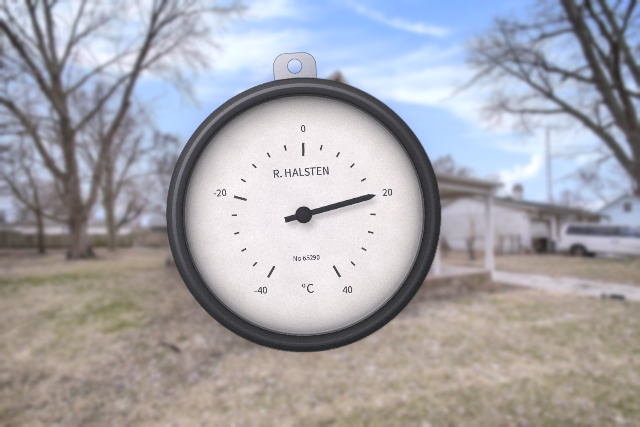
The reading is {"value": 20, "unit": "°C"}
